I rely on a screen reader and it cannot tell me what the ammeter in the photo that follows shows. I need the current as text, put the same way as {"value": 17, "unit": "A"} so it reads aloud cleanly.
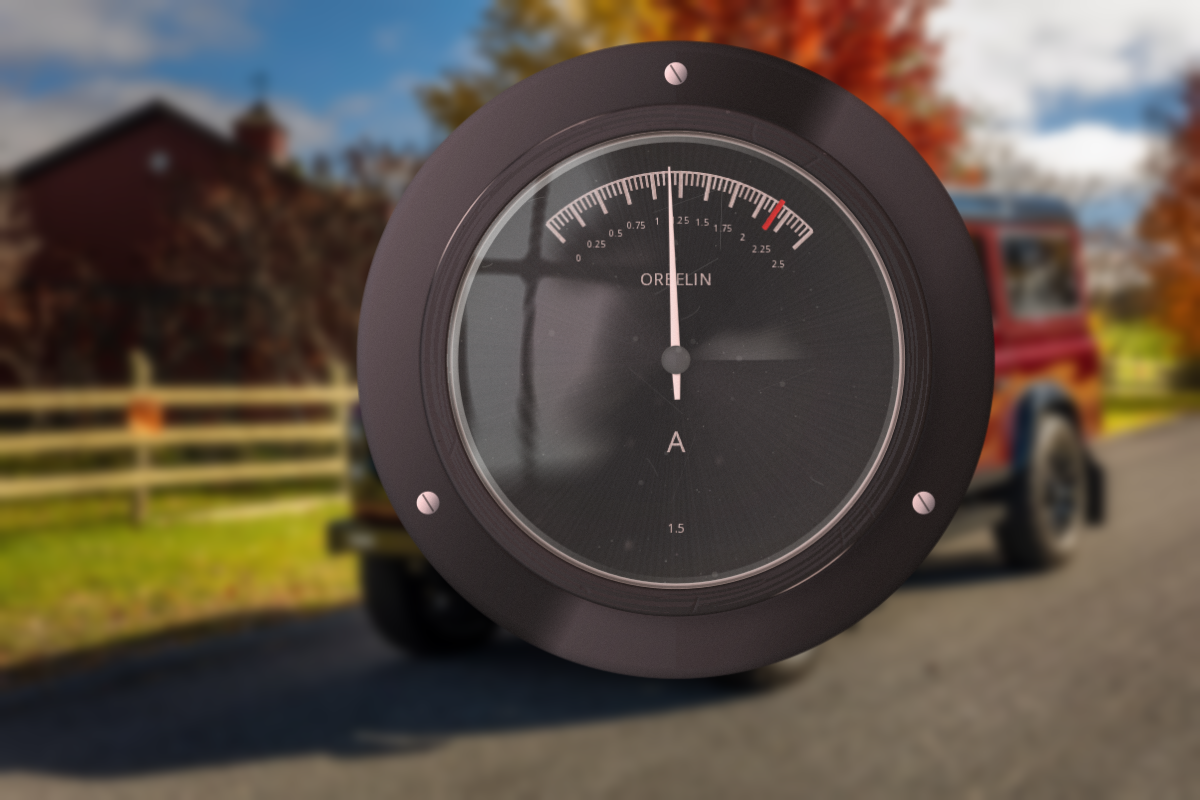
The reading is {"value": 1.15, "unit": "A"}
